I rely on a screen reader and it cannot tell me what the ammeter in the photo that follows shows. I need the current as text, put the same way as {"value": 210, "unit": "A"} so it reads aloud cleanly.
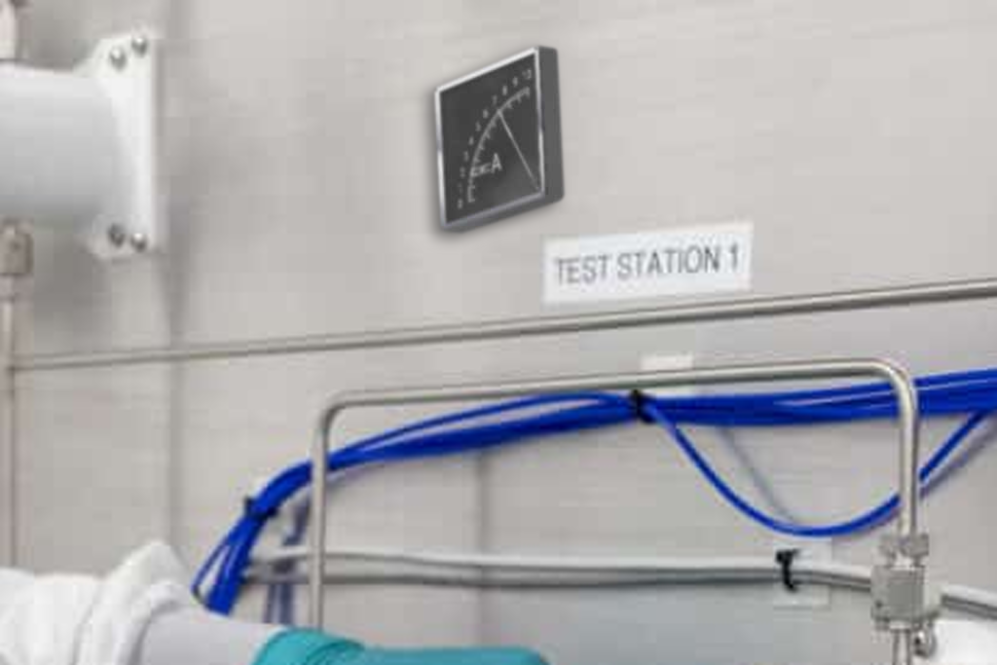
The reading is {"value": 7, "unit": "A"}
